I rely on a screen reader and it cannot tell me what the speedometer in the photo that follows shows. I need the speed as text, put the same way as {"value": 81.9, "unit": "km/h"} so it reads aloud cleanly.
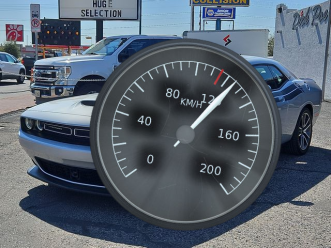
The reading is {"value": 125, "unit": "km/h"}
